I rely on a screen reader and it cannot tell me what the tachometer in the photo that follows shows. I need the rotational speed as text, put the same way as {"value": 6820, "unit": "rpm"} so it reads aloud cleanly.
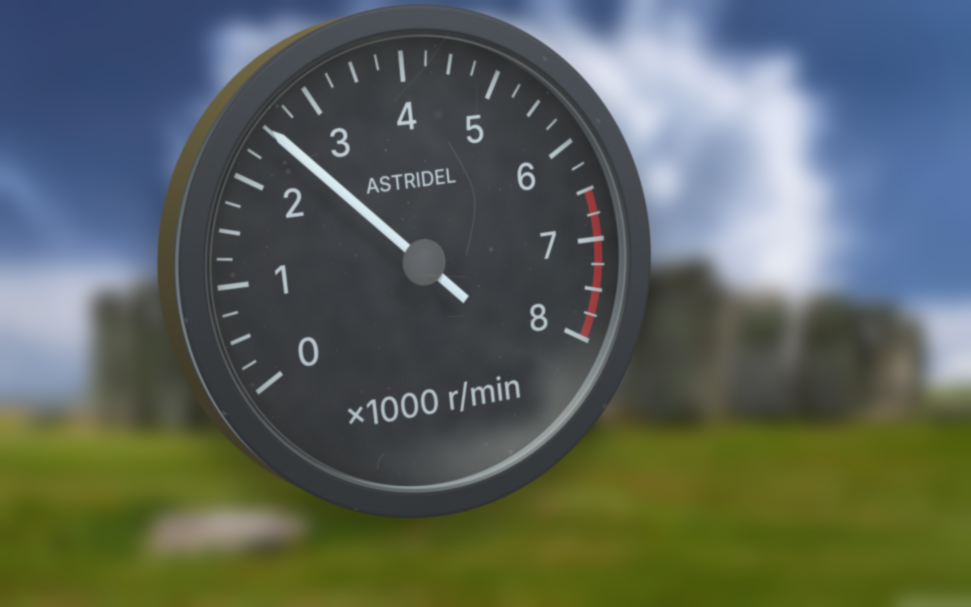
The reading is {"value": 2500, "unit": "rpm"}
